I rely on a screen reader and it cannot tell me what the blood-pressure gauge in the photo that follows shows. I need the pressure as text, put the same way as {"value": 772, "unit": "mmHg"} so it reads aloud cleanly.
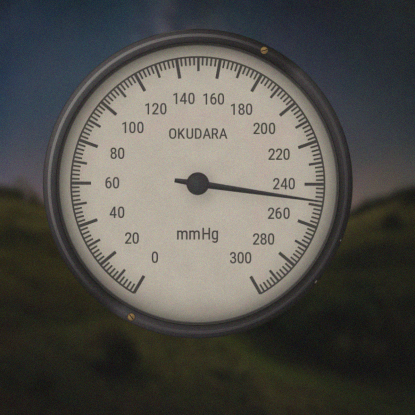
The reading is {"value": 248, "unit": "mmHg"}
